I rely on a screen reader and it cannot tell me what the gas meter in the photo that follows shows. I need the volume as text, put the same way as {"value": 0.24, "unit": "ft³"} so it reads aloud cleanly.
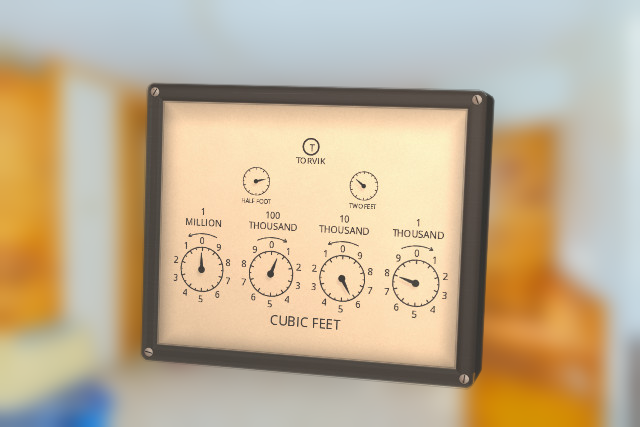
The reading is {"value": 5800, "unit": "ft³"}
